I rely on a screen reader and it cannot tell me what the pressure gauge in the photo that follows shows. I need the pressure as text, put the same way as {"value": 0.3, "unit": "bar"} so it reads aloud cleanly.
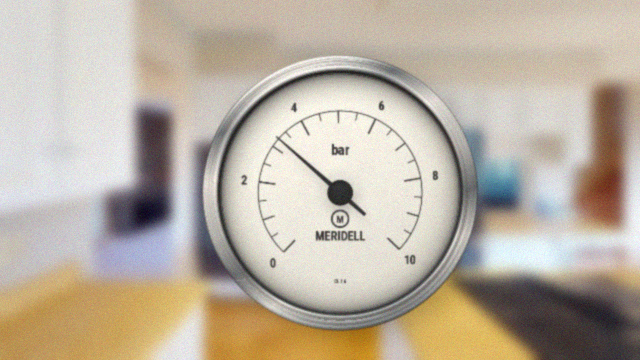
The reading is {"value": 3.25, "unit": "bar"}
